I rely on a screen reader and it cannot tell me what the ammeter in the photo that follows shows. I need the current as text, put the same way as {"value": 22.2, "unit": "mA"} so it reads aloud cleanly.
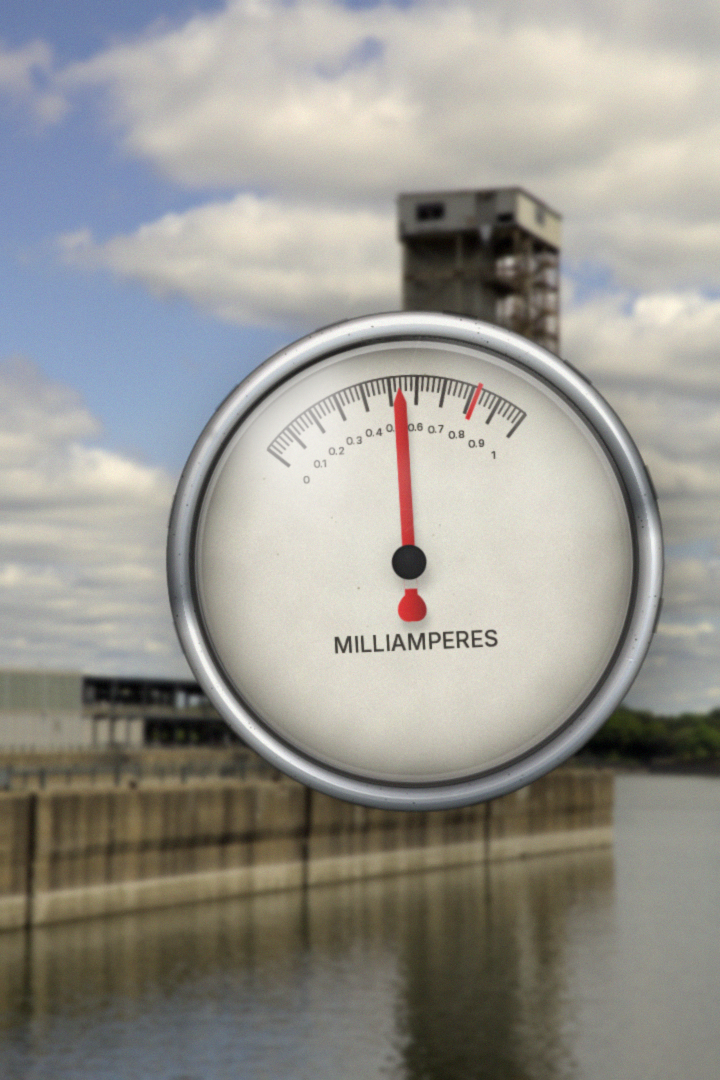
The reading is {"value": 0.54, "unit": "mA"}
